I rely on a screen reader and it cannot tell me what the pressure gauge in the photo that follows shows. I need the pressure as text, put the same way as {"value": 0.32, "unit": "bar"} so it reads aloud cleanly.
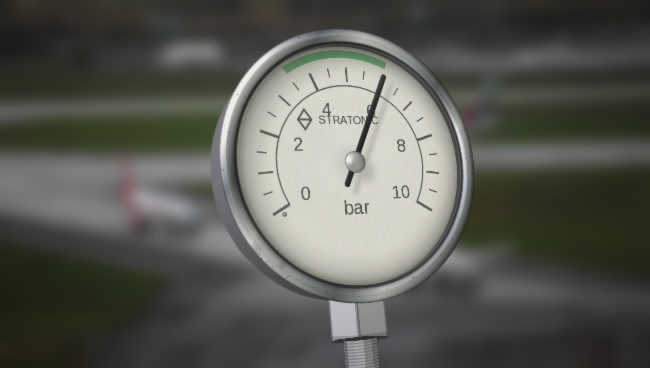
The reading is {"value": 6, "unit": "bar"}
